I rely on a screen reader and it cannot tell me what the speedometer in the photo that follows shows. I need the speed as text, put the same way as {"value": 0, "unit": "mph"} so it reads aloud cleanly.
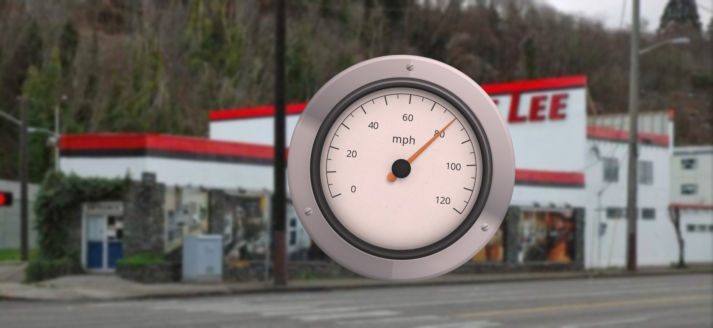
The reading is {"value": 80, "unit": "mph"}
